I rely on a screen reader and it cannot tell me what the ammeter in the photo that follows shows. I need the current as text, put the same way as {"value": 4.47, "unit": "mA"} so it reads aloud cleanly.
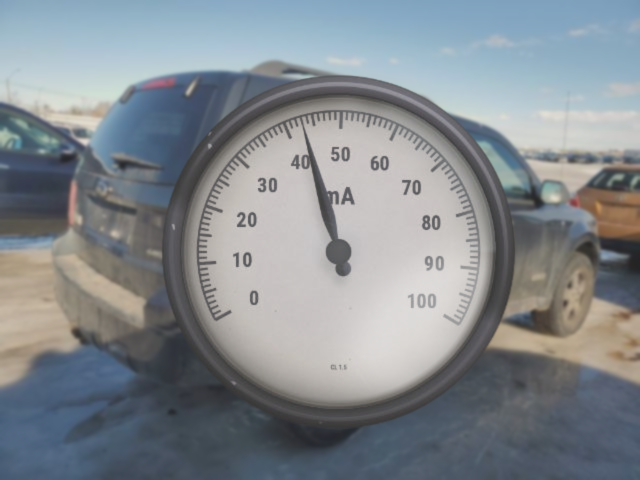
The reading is {"value": 43, "unit": "mA"}
